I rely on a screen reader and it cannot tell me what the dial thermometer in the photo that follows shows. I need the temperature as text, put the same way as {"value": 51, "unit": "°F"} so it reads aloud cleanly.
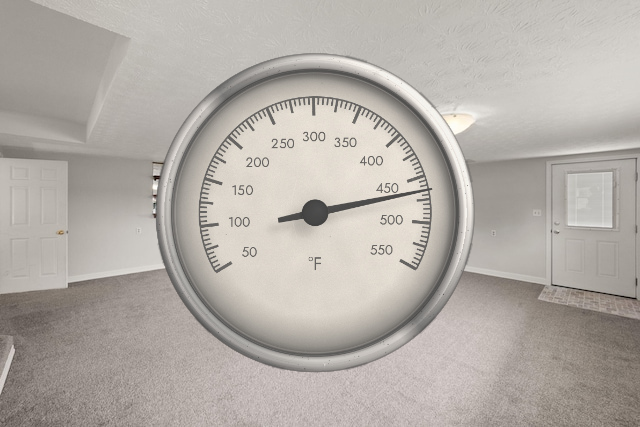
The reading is {"value": 465, "unit": "°F"}
